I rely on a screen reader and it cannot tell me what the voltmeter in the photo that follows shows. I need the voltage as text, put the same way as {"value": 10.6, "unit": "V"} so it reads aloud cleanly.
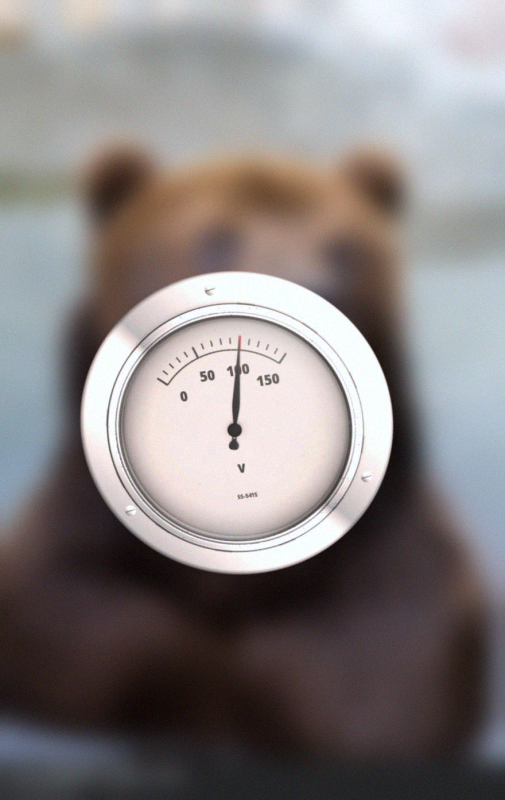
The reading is {"value": 100, "unit": "V"}
